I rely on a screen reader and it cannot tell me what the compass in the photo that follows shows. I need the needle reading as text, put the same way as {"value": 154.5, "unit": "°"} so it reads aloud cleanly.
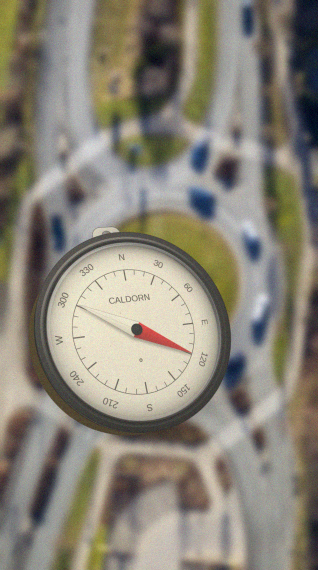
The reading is {"value": 120, "unit": "°"}
